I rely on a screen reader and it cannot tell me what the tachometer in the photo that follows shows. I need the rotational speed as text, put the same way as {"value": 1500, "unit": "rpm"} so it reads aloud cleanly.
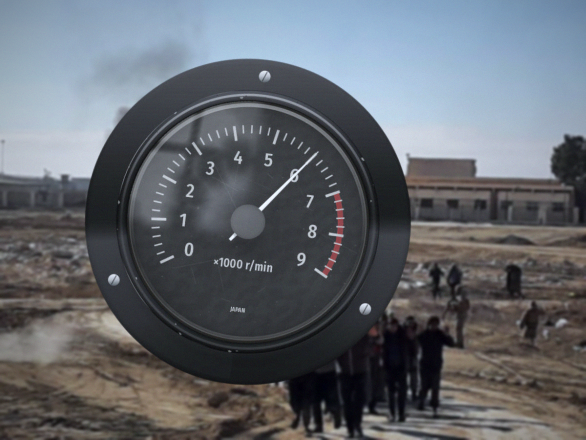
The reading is {"value": 6000, "unit": "rpm"}
